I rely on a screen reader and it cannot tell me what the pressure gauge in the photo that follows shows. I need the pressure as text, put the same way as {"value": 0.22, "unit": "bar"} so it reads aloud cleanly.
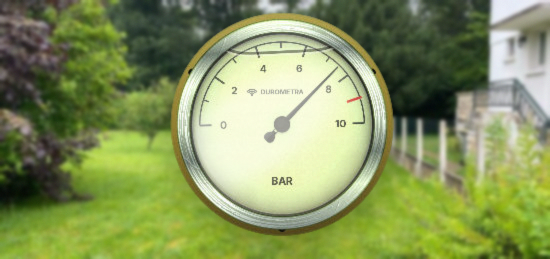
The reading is {"value": 7.5, "unit": "bar"}
